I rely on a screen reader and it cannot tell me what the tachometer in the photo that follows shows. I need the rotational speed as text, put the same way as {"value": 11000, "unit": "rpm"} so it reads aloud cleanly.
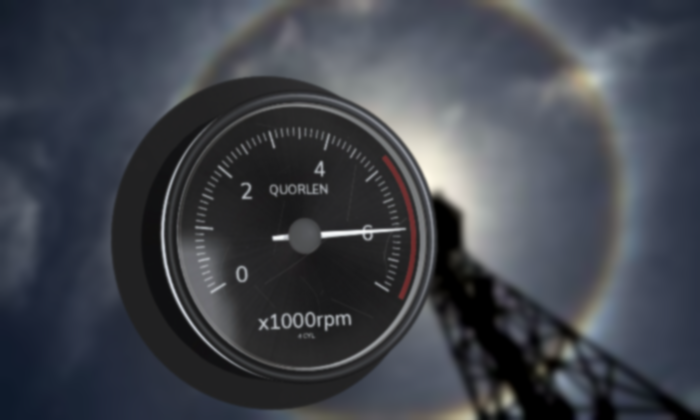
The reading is {"value": 6000, "unit": "rpm"}
